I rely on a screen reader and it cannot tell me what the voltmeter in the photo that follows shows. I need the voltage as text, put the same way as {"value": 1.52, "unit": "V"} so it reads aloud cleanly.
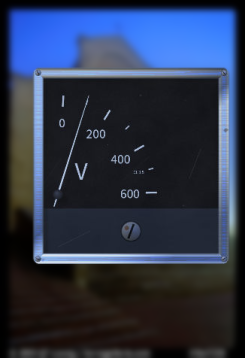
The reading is {"value": 100, "unit": "V"}
